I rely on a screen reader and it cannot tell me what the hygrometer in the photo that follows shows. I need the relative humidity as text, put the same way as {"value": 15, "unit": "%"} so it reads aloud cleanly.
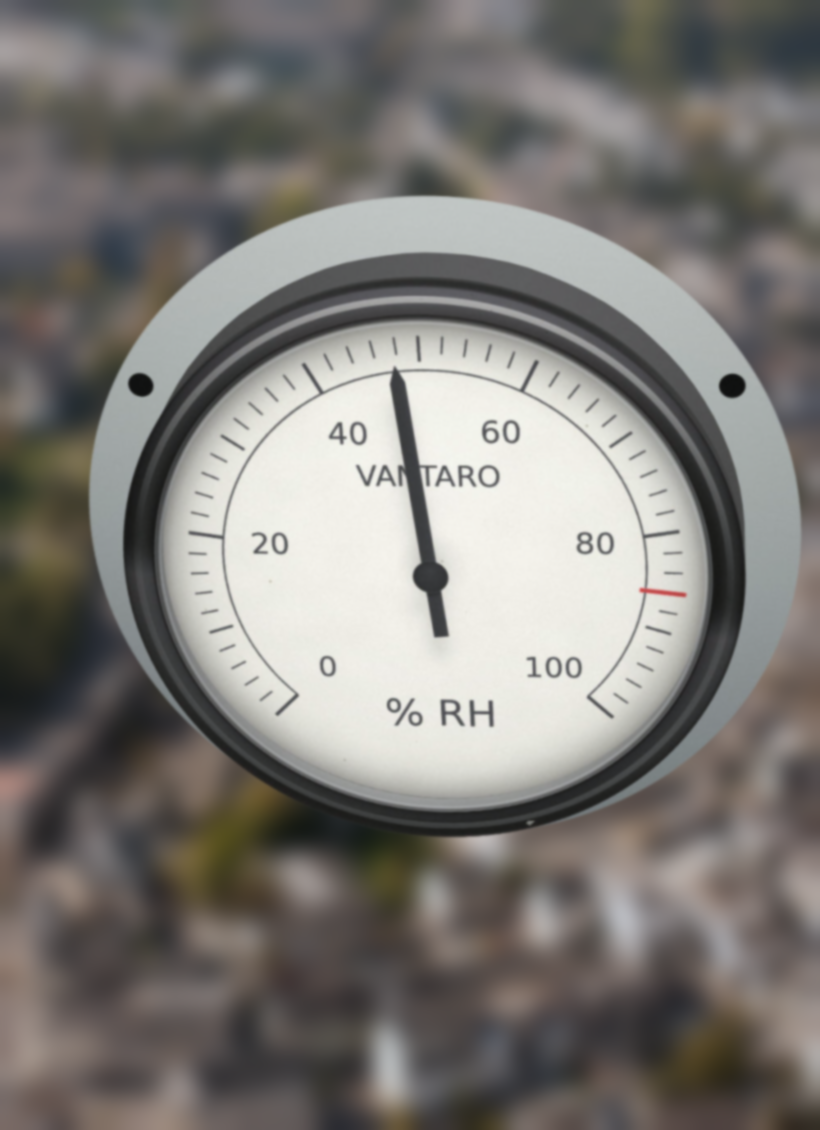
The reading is {"value": 48, "unit": "%"}
